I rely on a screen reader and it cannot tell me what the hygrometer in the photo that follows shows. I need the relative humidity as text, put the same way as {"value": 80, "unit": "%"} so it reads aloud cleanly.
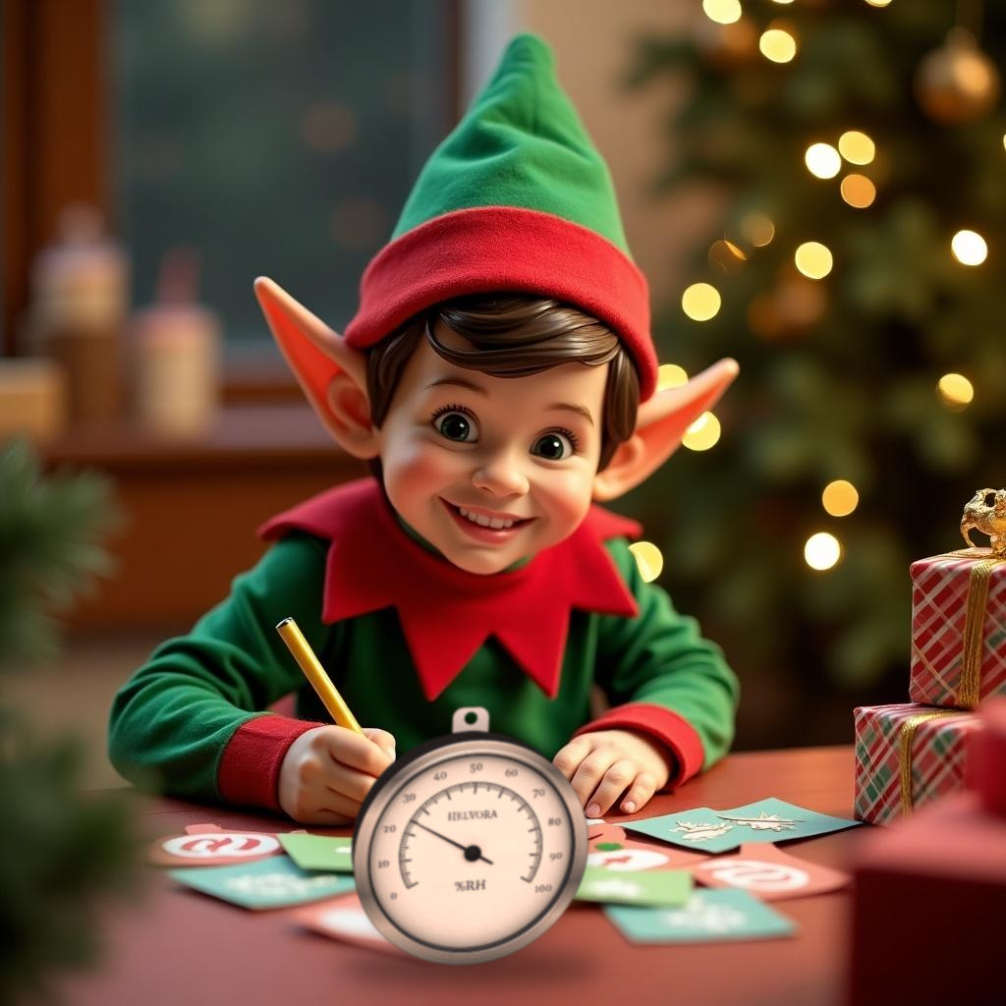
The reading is {"value": 25, "unit": "%"}
